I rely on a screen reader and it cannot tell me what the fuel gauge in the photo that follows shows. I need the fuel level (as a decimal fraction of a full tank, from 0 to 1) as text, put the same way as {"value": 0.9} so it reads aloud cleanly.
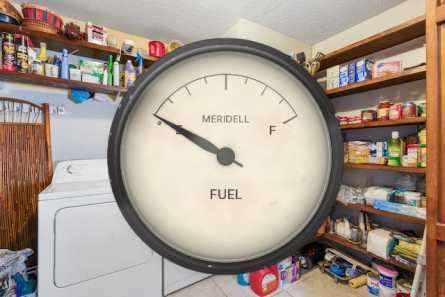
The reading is {"value": 0}
